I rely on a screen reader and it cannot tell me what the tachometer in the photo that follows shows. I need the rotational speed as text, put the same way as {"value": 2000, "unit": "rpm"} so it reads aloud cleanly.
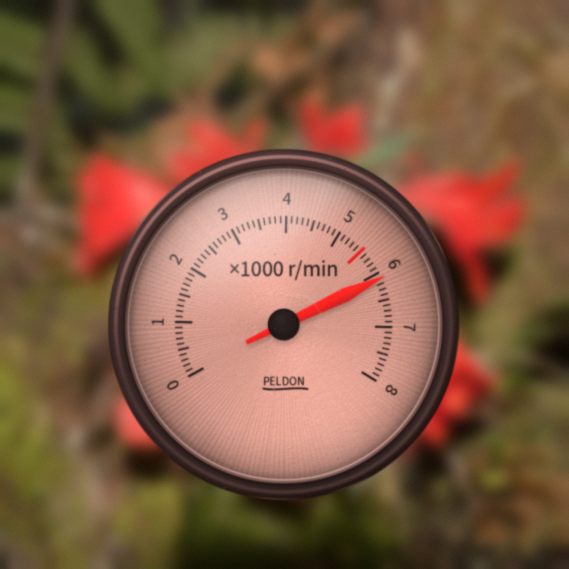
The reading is {"value": 6100, "unit": "rpm"}
